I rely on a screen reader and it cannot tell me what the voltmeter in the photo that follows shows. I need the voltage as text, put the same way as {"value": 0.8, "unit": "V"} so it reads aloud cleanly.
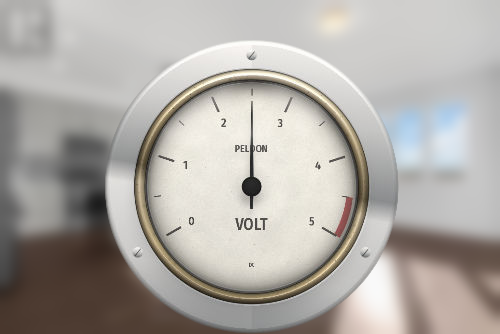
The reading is {"value": 2.5, "unit": "V"}
